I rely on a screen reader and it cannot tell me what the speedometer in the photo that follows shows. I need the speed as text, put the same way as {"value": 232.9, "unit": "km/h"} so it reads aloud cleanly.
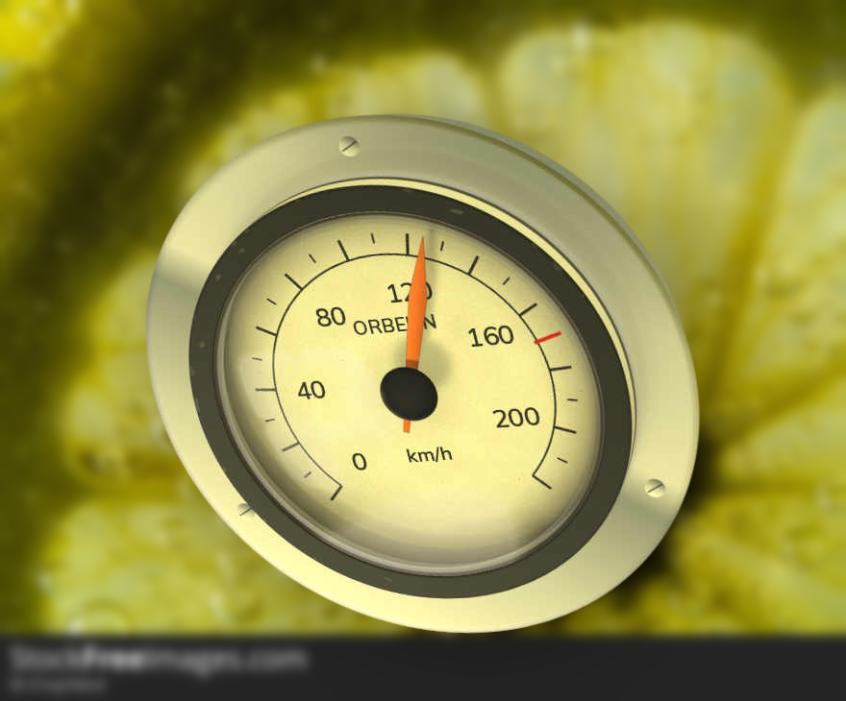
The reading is {"value": 125, "unit": "km/h"}
